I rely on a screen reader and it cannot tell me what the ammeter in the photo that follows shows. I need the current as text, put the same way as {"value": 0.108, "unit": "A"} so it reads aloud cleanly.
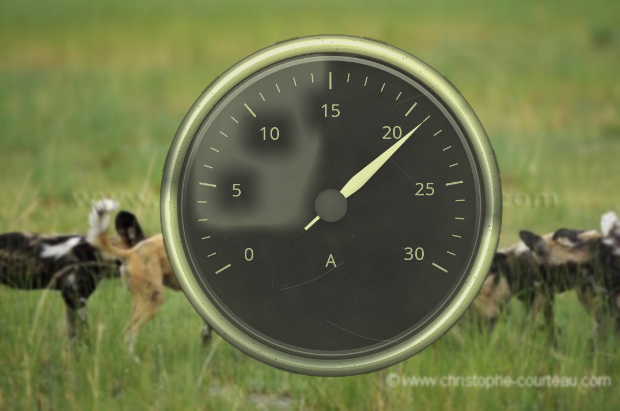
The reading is {"value": 21, "unit": "A"}
